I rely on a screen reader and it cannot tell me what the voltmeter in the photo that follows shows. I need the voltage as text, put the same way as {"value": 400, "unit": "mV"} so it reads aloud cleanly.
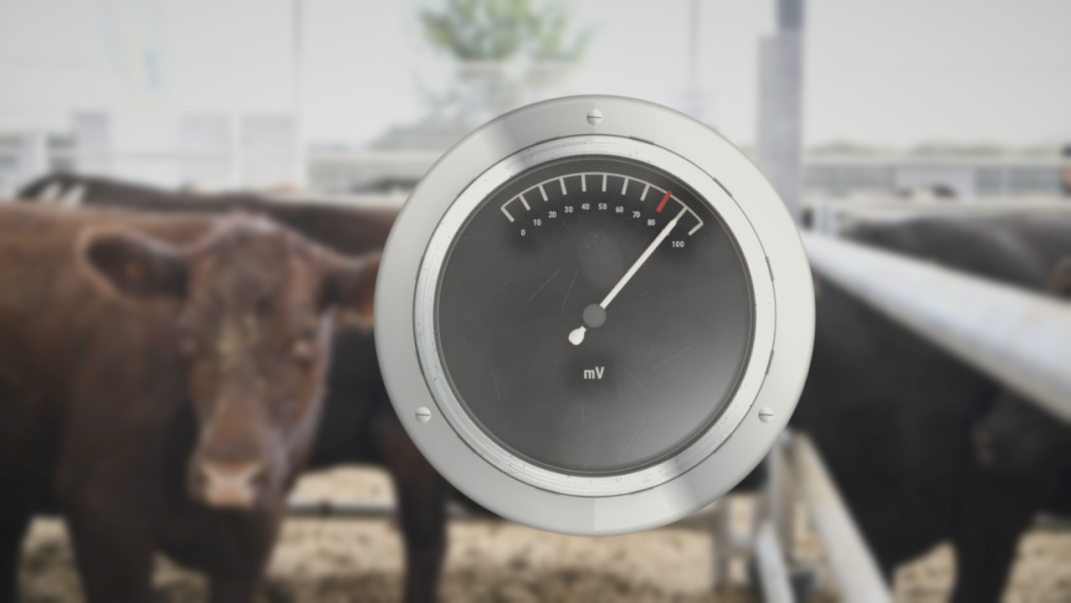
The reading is {"value": 90, "unit": "mV"}
